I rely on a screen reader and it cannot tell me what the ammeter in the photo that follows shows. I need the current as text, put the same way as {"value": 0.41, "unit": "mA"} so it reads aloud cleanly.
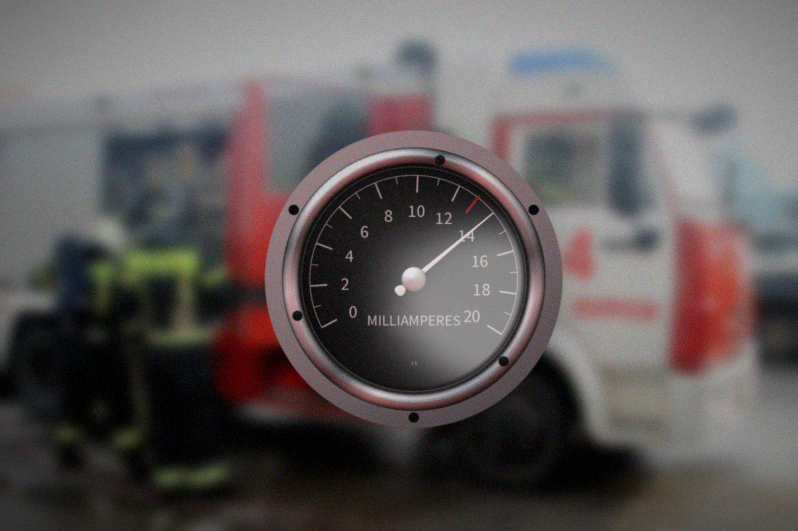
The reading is {"value": 14, "unit": "mA"}
